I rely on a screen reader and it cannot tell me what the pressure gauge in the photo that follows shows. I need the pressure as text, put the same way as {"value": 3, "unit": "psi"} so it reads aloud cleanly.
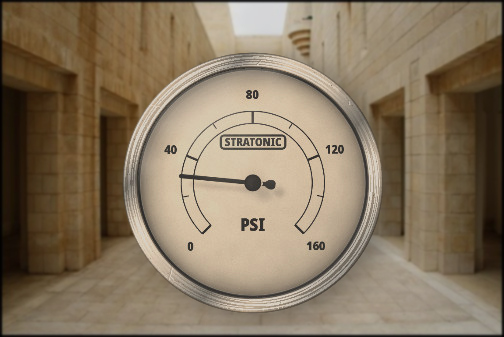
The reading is {"value": 30, "unit": "psi"}
